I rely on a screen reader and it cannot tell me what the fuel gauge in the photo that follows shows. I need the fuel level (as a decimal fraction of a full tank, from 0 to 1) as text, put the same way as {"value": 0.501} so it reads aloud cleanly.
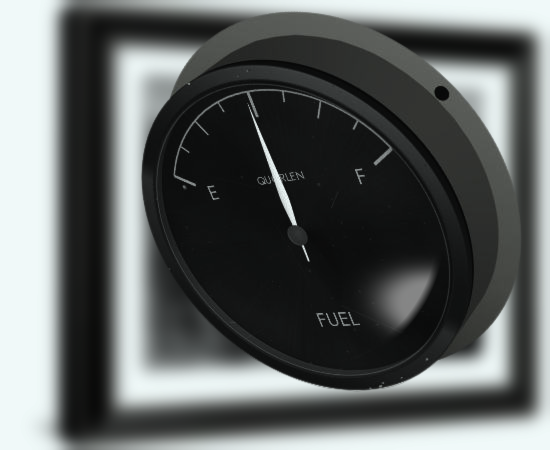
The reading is {"value": 0.5}
